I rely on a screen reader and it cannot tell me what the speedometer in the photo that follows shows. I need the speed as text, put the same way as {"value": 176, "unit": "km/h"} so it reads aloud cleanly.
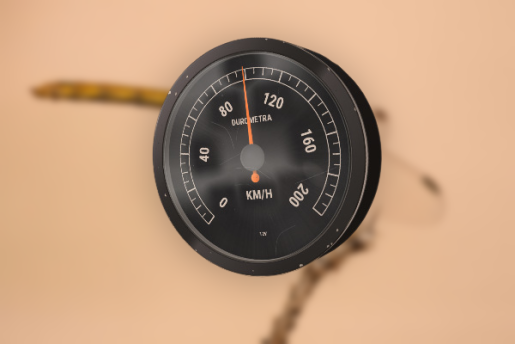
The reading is {"value": 100, "unit": "km/h"}
